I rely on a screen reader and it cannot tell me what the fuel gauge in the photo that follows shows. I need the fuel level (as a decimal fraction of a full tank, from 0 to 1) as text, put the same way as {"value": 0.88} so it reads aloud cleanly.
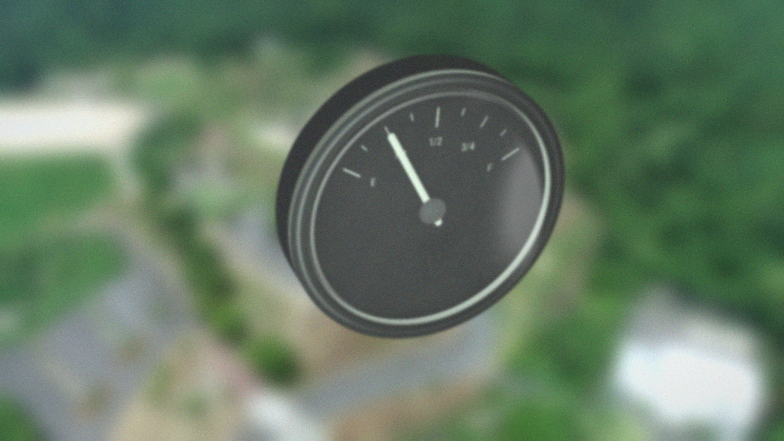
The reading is {"value": 0.25}
